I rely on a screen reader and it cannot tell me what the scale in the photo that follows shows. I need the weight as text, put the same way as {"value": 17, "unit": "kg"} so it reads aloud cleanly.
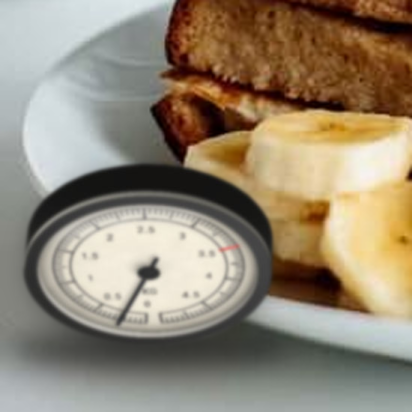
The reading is {"value": 0.25, "unit": "kg"}
